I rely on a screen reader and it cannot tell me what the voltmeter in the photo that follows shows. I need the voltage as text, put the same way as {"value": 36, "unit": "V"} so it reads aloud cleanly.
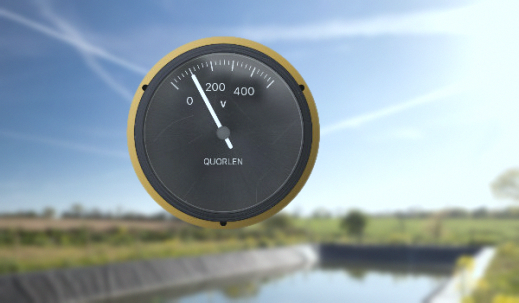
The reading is {"value": 100, "unit": "V"}
